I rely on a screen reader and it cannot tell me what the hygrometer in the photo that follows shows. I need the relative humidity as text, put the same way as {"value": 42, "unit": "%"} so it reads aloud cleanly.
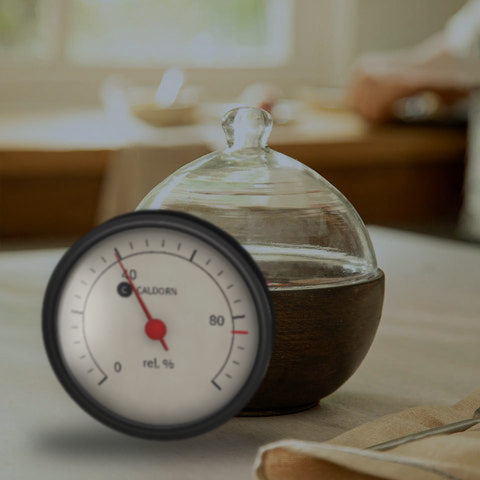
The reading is {"value": 40, "unit": "%"}
